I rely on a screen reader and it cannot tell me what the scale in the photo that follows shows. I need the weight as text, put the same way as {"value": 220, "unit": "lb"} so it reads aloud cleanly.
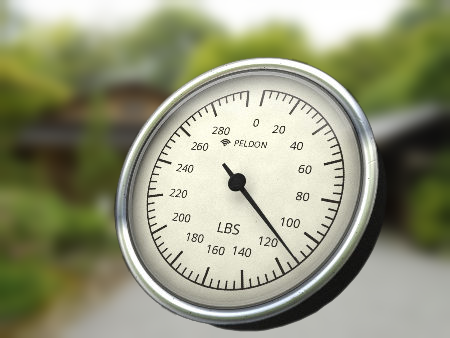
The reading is {"value": 112, "unit": "lb"}
